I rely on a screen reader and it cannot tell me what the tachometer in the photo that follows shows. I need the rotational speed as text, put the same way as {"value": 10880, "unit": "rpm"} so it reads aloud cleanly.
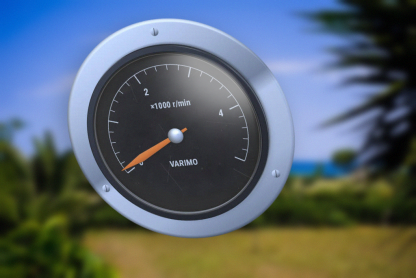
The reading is {"value": 100, "unit": "rpm"}
